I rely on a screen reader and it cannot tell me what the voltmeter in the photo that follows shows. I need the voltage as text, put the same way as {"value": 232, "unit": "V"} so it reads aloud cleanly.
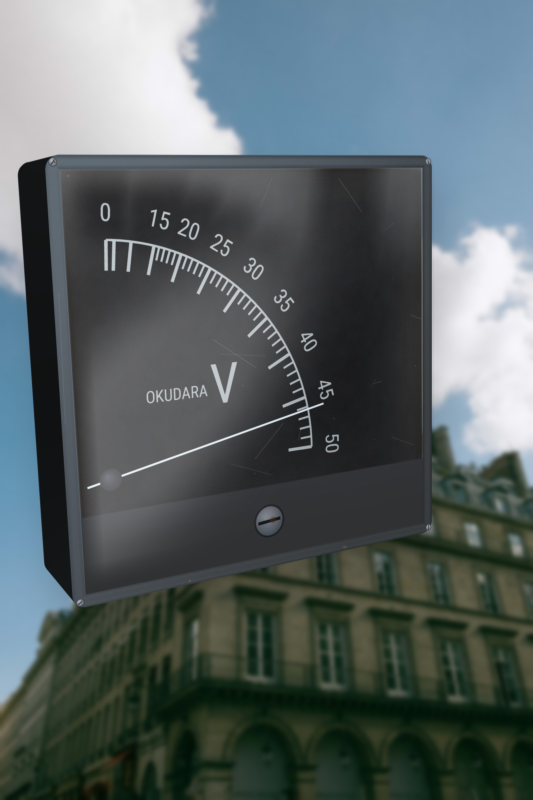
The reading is {"value": 46, "unit": "V"}
